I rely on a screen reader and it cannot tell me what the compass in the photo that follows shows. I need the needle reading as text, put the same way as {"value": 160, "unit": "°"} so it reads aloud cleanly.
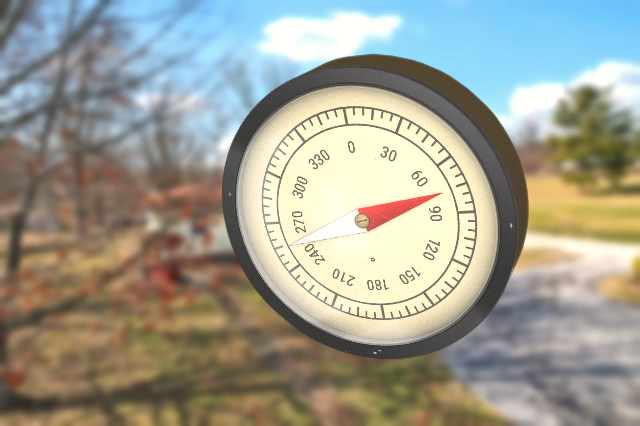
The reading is {"value": 75, "unit": "°"}
